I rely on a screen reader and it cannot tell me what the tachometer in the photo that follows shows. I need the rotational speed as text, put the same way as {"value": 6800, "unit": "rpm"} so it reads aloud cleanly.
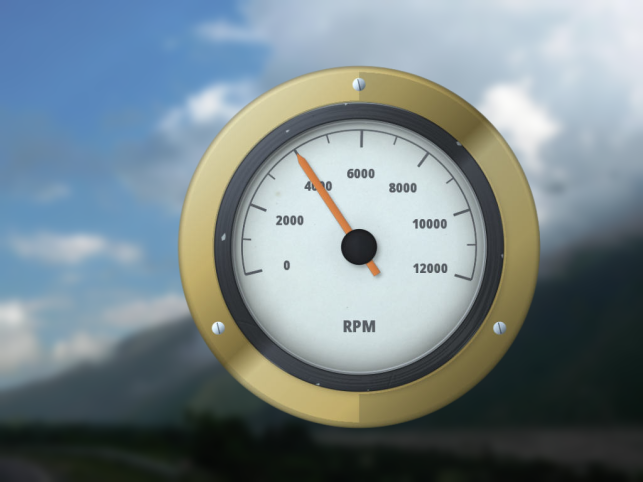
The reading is {"value": 4000, "unit": "rpm"}
